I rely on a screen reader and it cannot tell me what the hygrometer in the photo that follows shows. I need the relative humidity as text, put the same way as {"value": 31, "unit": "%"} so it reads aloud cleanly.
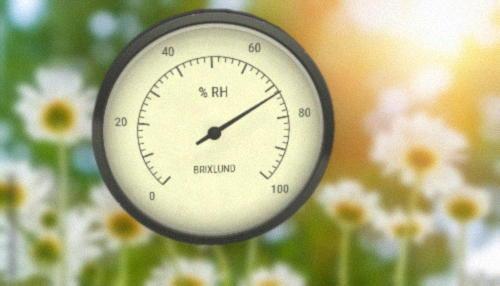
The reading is {"value": 72, "unit": "%"}
